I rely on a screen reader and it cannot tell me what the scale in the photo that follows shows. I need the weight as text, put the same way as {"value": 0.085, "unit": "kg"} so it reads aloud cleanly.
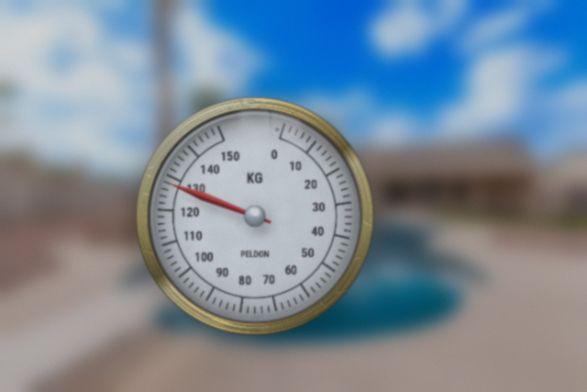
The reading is {"value": 128, "unit": "kg"}
